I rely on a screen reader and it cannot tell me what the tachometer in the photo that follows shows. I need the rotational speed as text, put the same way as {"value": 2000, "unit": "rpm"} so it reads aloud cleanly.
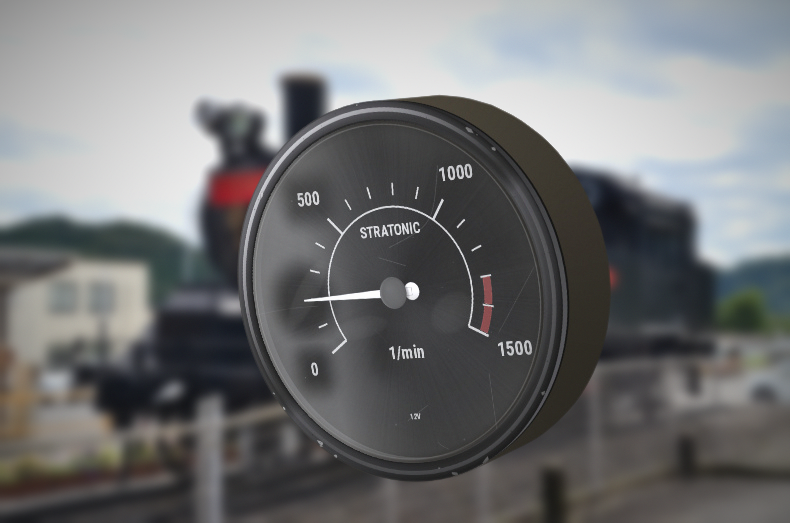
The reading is {"value": 200, "unit": "rpm"}
